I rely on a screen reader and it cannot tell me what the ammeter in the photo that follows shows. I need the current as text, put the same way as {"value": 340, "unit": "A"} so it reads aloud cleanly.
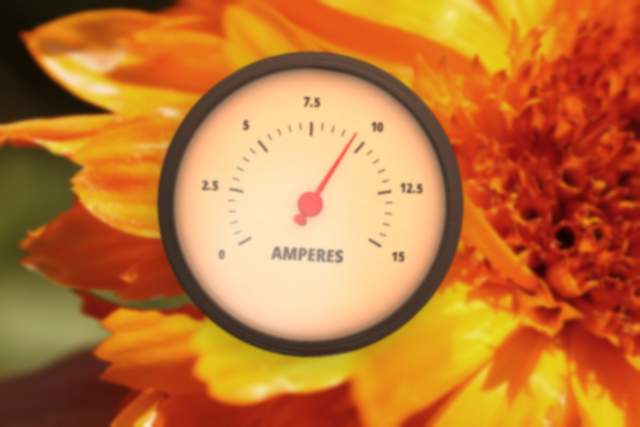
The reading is {"value": 9.5, "unit": "A"}
